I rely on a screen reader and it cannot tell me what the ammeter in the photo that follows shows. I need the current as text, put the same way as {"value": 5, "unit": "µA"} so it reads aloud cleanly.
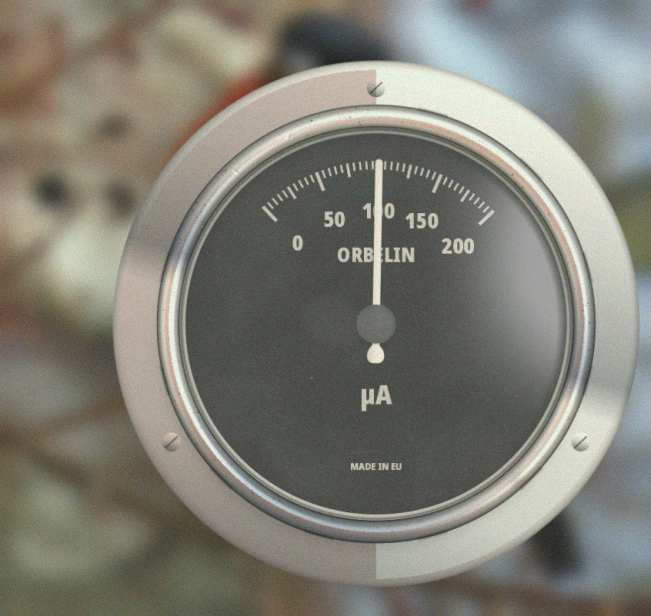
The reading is {"value": 100, "unit": "µA"}
